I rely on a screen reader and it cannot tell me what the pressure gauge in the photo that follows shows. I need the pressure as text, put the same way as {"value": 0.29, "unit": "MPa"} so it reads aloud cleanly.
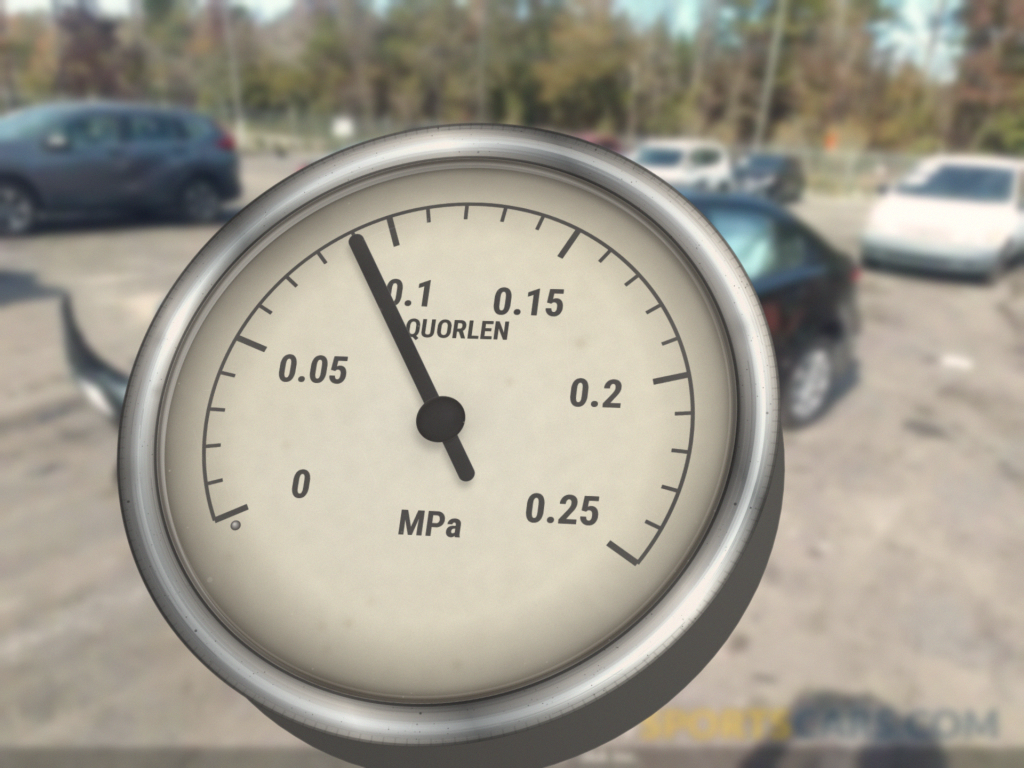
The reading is {"value": 0.09, "unit": "MPa"}
